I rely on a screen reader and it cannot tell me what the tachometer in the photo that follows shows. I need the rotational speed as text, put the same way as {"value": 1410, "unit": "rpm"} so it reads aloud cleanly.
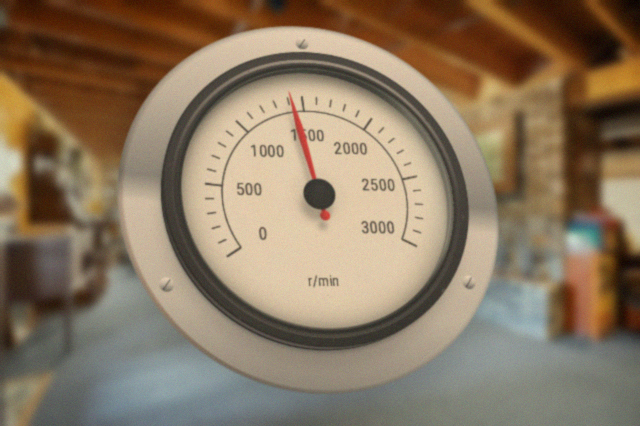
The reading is {"value": 1400, "unit": "rpm"}
